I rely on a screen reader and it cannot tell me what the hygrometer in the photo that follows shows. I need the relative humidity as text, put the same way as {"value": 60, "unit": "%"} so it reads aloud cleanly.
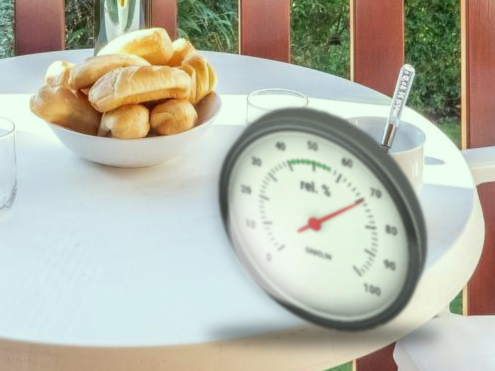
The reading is {"value": 70, "unit": "%"}
